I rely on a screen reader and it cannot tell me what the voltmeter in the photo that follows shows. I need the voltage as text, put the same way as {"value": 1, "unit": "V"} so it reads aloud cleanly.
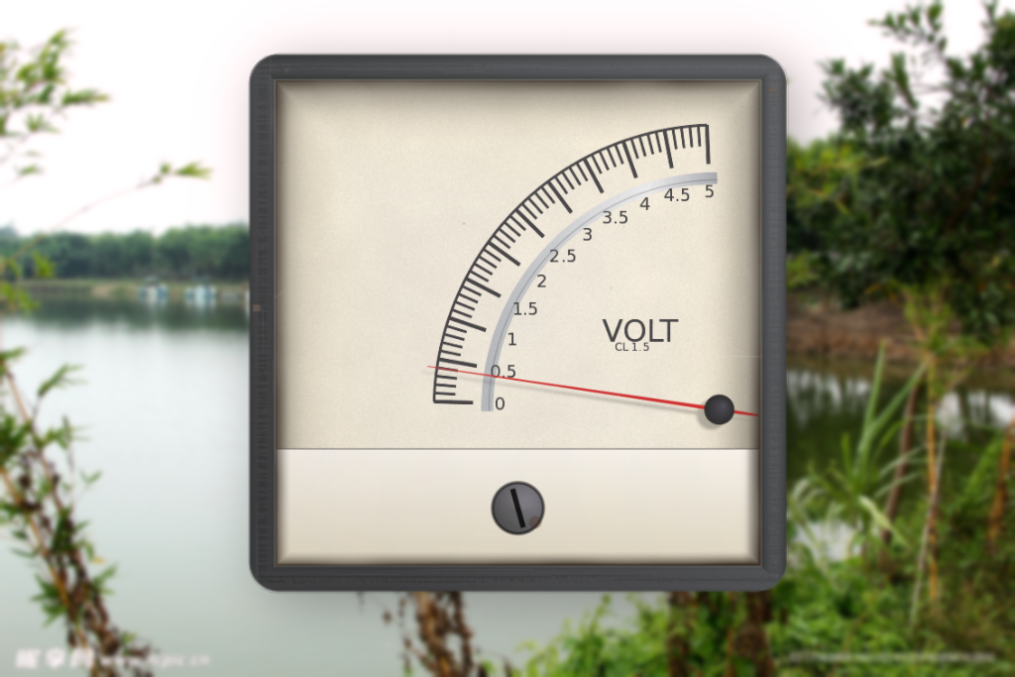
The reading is {"value": 0.4, "unit": "V"}
